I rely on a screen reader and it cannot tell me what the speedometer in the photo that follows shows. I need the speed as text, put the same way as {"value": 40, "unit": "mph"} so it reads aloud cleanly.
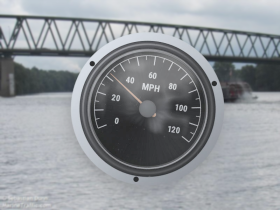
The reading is {"value": 32.5, "unit": "mph"}
